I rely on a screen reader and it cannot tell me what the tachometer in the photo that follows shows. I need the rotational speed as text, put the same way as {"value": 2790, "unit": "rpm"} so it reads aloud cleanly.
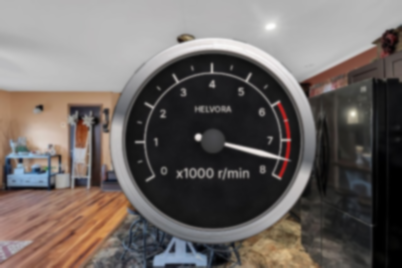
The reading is {"value": 7500, "unit": "rpm"}
